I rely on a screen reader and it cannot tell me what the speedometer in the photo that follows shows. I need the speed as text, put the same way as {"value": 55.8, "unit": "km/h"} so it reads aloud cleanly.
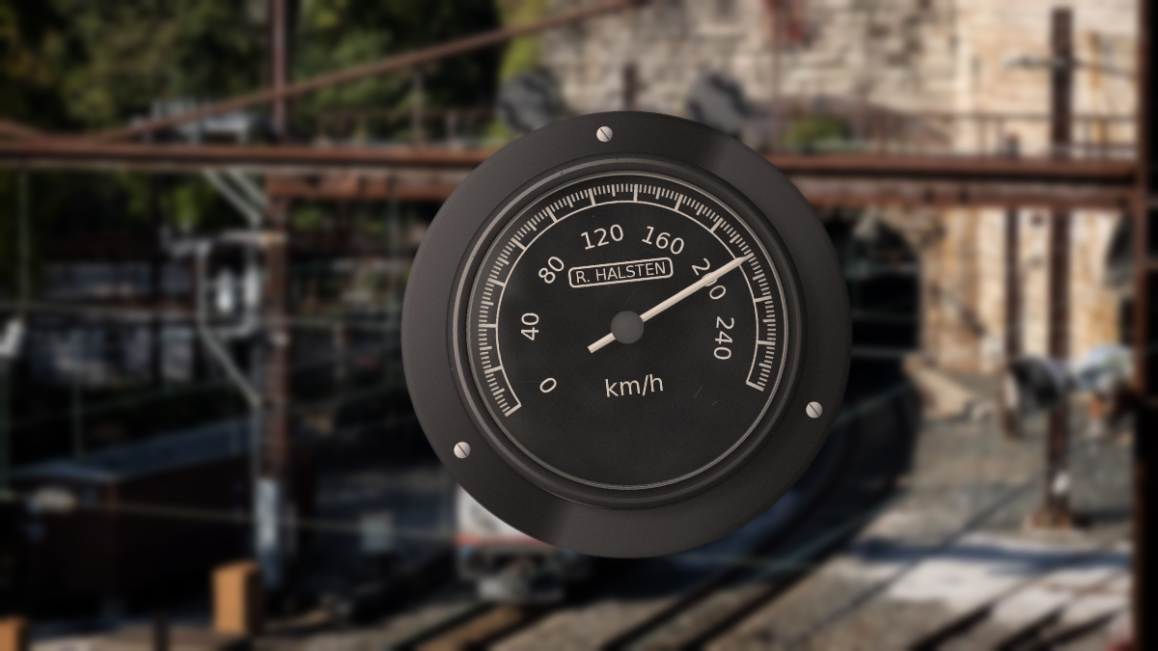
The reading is {"value": 200, "unit": "km/h"}
